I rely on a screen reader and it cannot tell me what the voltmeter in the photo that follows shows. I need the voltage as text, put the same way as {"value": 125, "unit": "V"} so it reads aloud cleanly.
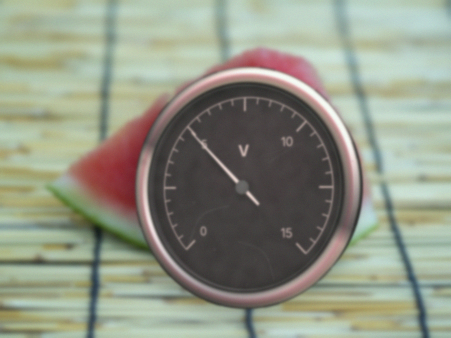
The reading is {"value": 5, "unit": "V"}
